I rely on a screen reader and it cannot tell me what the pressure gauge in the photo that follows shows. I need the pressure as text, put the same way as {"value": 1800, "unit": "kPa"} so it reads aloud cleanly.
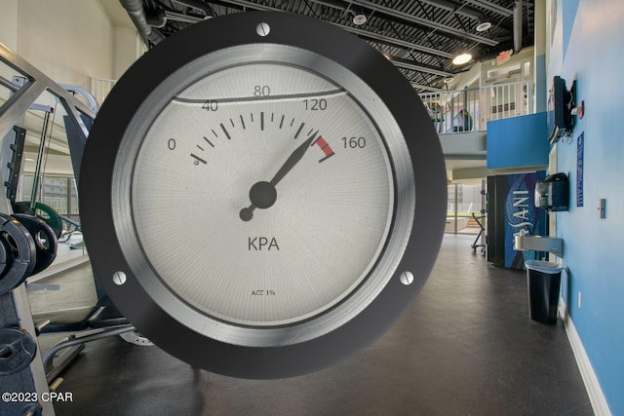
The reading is {"value": 135, "unit": "kPa"}
